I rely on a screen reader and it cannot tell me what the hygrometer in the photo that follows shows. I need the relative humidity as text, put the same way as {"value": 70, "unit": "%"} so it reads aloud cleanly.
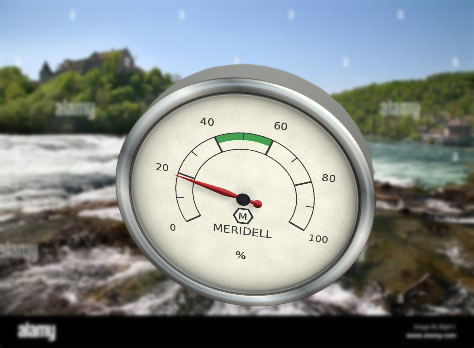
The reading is {"value": 20, "unit": "%"}
